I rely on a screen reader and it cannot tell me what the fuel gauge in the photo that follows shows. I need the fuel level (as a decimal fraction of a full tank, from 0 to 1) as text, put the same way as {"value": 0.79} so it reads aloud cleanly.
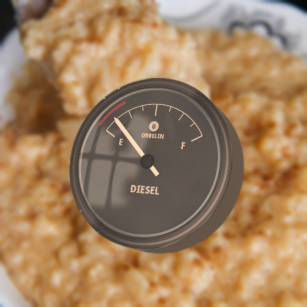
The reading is {"value": 0.125}
